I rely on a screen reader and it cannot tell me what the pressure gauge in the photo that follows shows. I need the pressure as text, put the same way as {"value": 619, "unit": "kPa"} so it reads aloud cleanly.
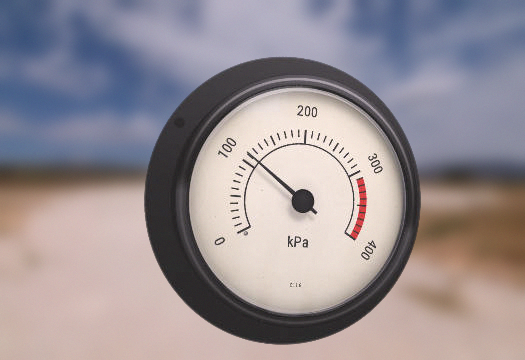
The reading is {"value": 110, "unit": "kPa"}
